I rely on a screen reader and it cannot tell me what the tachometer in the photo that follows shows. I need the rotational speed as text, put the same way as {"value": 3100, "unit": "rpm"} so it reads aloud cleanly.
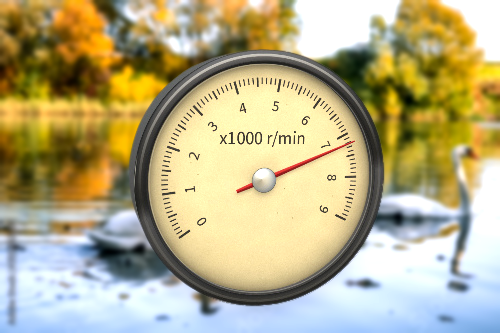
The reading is {"value": 7200, "unit": "rpm"}
